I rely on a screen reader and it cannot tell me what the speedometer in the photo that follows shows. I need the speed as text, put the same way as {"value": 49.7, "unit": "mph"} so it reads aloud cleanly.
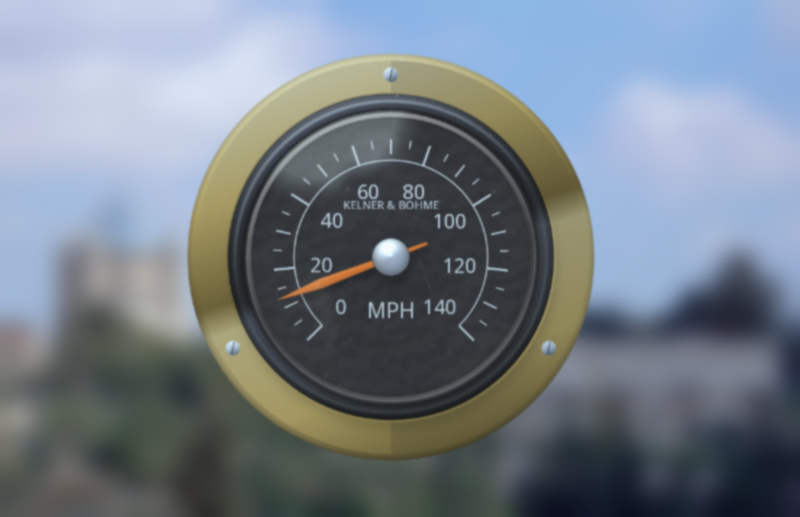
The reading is {"value": 12.5, "unit": "mph"}
